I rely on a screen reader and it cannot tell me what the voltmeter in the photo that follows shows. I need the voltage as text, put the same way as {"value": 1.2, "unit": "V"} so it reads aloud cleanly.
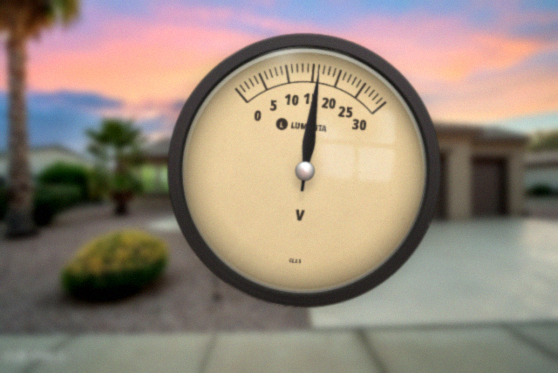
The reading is {"value": 16, "unit": "V"}
